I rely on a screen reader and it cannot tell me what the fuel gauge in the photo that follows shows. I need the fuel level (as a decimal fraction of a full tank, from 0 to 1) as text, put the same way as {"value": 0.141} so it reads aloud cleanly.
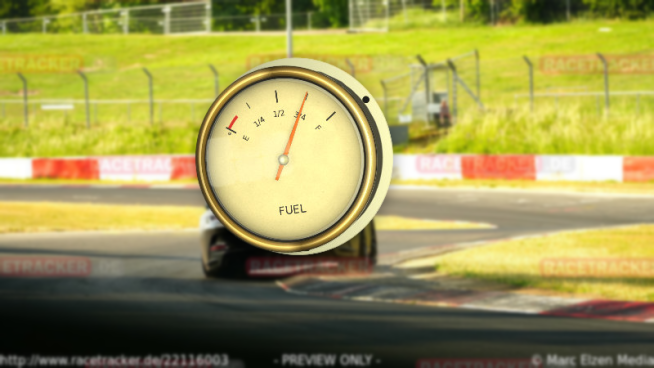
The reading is {"value": 0.75}
